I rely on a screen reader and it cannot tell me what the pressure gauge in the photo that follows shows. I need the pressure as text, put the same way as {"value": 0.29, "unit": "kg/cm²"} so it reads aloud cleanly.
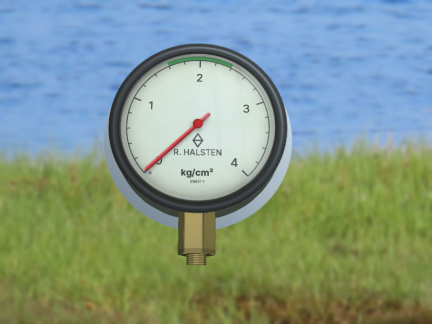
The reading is {"value": 0, "unit": "kg/cm²"}
